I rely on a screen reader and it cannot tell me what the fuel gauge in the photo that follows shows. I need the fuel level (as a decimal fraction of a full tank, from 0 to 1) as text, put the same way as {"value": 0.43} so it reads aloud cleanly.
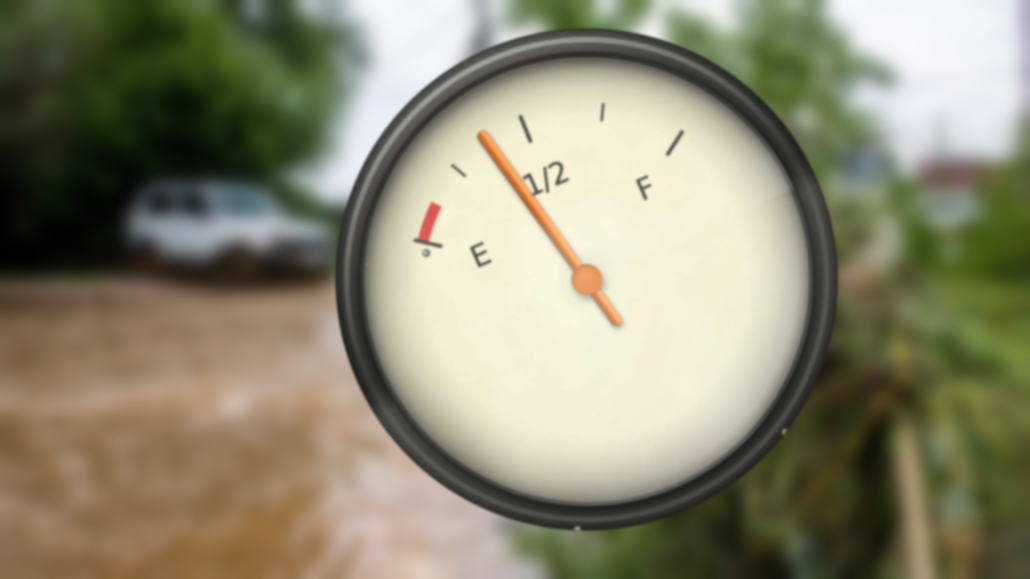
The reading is {"value": 0.375}
